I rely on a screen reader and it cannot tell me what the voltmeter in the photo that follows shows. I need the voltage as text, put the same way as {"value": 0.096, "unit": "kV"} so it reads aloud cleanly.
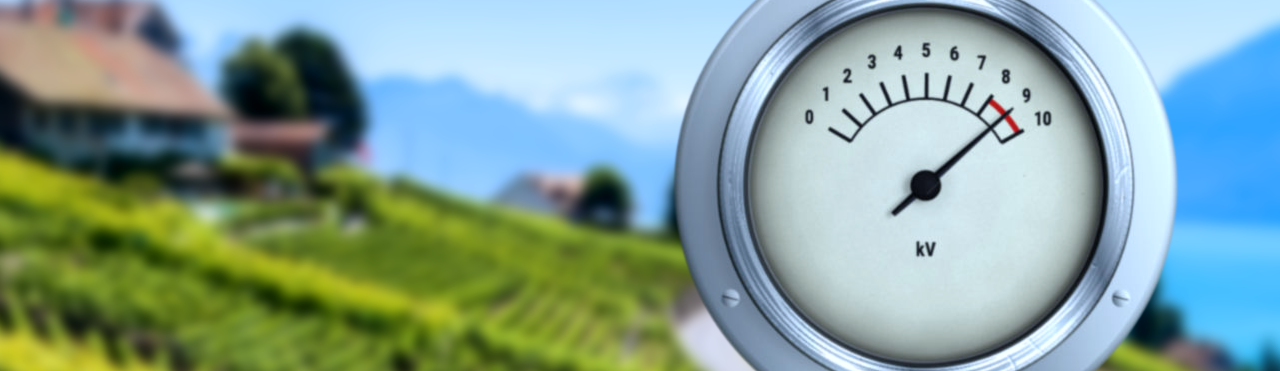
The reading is {"value": 9, "unit": "kV"}
